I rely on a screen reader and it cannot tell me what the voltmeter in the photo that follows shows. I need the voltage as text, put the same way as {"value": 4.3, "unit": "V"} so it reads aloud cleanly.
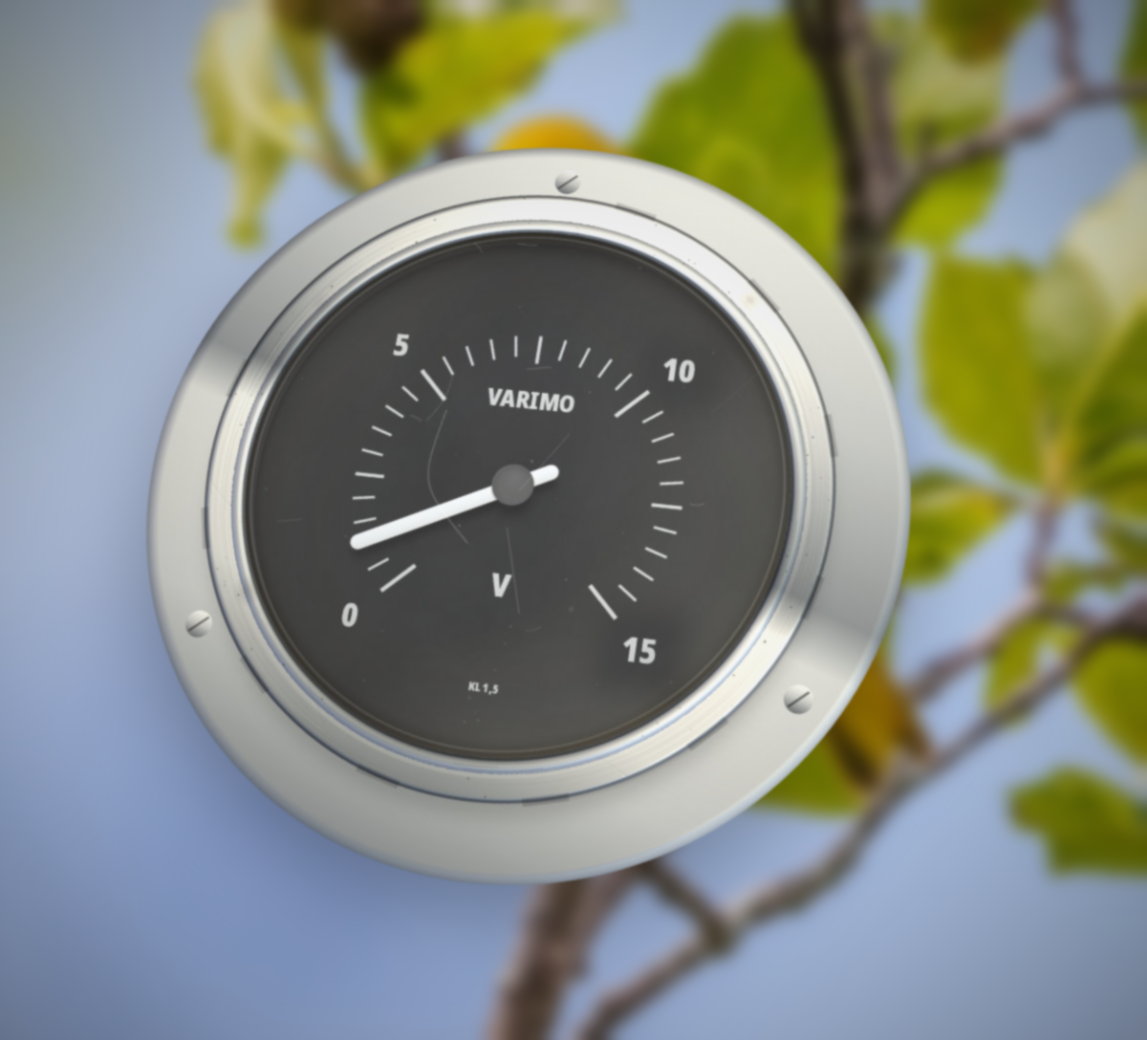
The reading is {"value": 1, "unit": "V"}
